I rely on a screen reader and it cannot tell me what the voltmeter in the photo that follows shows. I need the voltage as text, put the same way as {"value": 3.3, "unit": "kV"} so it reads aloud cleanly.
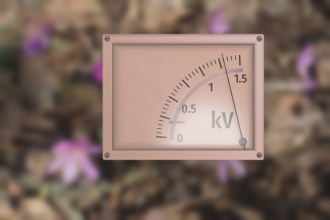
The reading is {"value": 1.3, "unit": "kV"}
